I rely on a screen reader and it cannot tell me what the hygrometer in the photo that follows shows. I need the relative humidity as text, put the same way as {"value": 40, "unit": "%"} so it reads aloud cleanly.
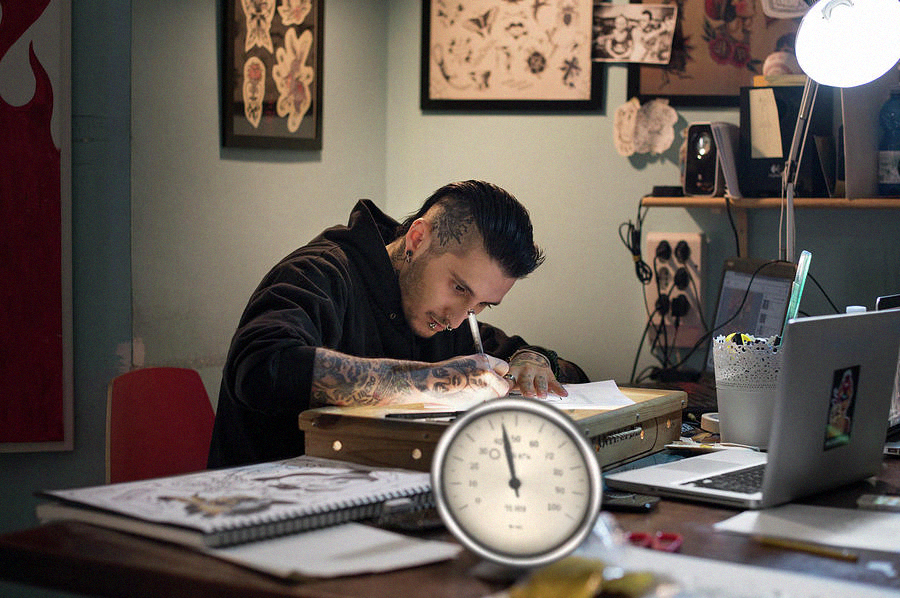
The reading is {"value": 45, "unit": "%"}
